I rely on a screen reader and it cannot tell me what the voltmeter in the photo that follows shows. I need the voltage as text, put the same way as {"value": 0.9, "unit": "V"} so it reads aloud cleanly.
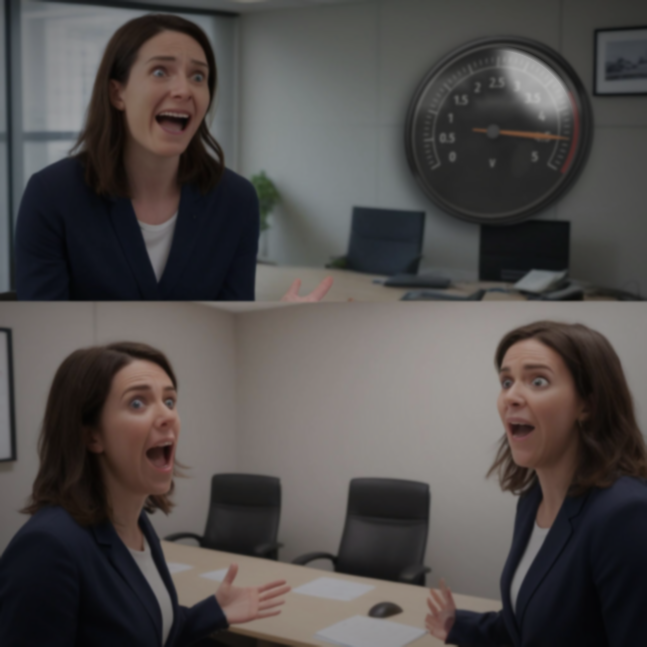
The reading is {"value": 4.5, "unit": "V"}
